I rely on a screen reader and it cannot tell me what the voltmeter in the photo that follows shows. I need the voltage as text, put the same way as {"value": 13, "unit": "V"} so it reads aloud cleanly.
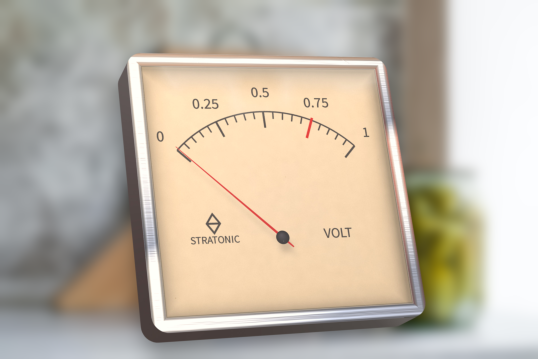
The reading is {"value": 0, "unit": "V"}
